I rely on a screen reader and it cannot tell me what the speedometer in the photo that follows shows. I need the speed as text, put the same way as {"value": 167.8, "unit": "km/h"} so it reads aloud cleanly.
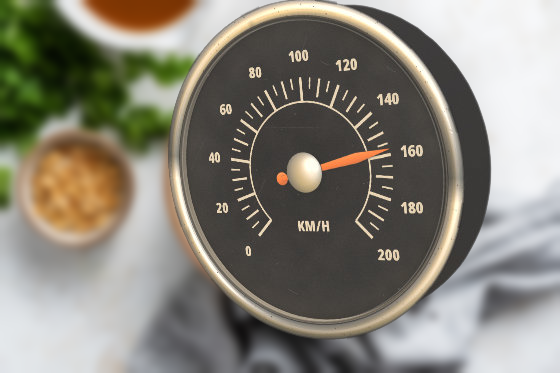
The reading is {"value": 157.5, "unit": "km/h"}
